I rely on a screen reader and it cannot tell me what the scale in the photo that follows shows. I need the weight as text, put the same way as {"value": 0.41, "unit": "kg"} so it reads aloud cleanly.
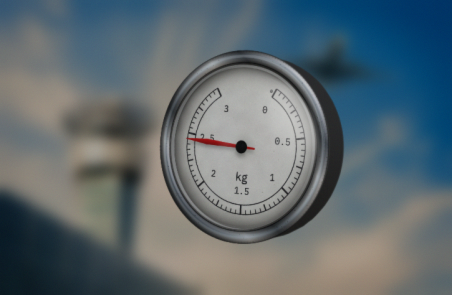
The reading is {"value": 2.45, "unit": "kg"}
